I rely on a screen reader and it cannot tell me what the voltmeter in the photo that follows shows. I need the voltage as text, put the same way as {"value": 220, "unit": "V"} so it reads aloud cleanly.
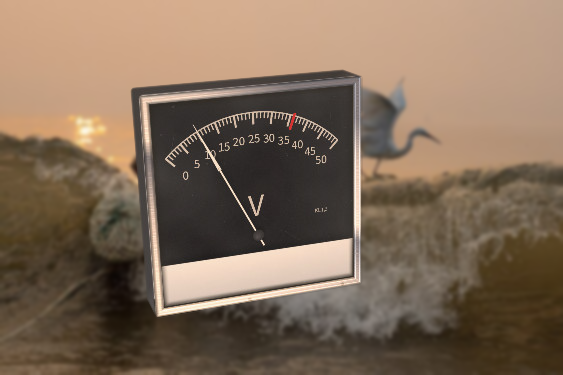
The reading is {"value": 10, "unit": "V"}
